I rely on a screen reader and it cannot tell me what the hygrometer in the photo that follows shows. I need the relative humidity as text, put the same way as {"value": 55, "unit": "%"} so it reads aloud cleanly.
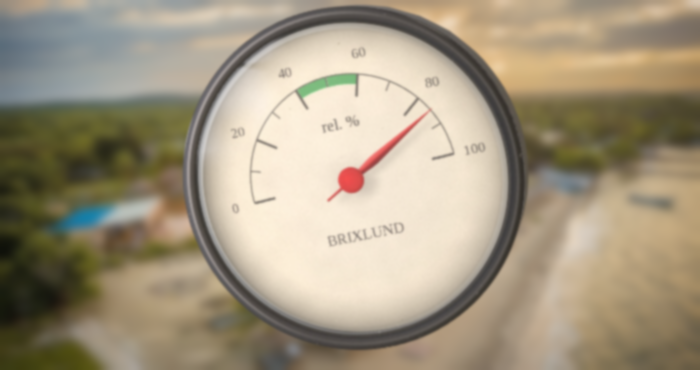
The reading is {"value": 85, "unit": "%"}
